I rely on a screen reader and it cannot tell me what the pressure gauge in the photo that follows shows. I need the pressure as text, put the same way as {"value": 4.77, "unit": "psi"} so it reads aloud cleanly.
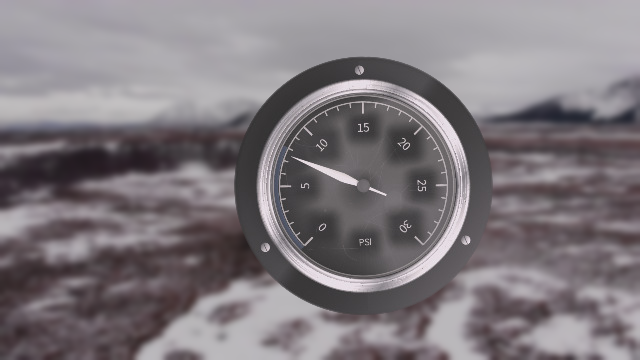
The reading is {"value": 7.5, "unit": "psi"}
